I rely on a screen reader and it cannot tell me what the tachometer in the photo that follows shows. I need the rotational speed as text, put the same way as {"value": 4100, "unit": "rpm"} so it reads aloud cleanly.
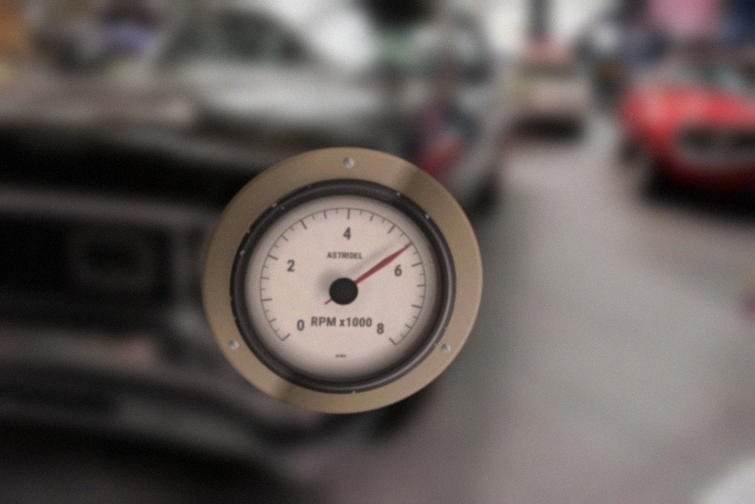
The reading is {"value": 5500, "unit": "rpm"}
